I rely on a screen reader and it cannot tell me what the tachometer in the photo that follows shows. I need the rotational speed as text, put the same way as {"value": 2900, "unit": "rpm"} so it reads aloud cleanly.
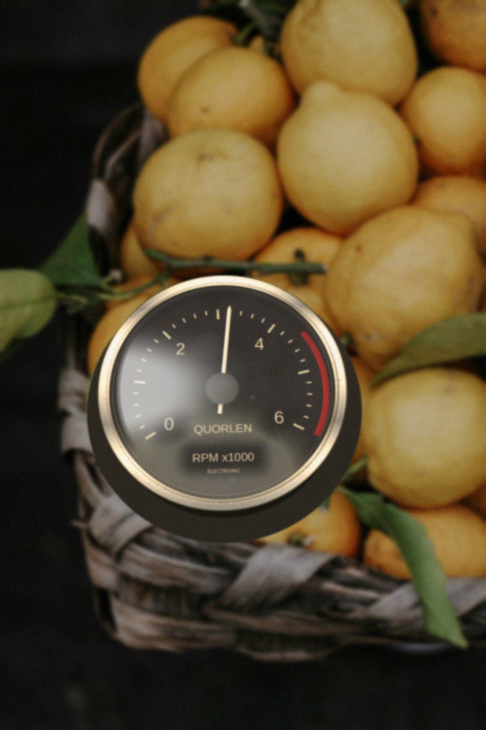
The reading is {"value": 3200, "unit": "rpm"}
